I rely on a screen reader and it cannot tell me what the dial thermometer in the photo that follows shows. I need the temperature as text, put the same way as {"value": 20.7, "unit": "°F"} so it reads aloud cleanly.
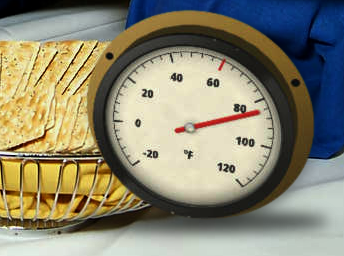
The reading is {"value": 84, "unit": "°F"}
